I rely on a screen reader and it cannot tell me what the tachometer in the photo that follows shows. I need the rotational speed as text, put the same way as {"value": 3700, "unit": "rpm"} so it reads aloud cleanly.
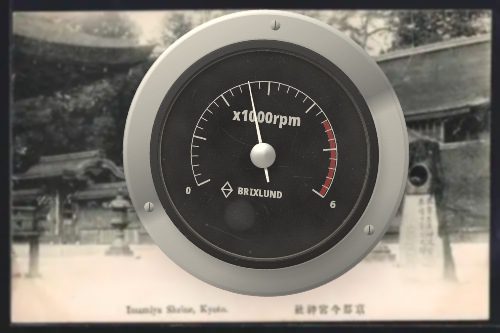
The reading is {"value": 2600, "unit": "rpm"}
